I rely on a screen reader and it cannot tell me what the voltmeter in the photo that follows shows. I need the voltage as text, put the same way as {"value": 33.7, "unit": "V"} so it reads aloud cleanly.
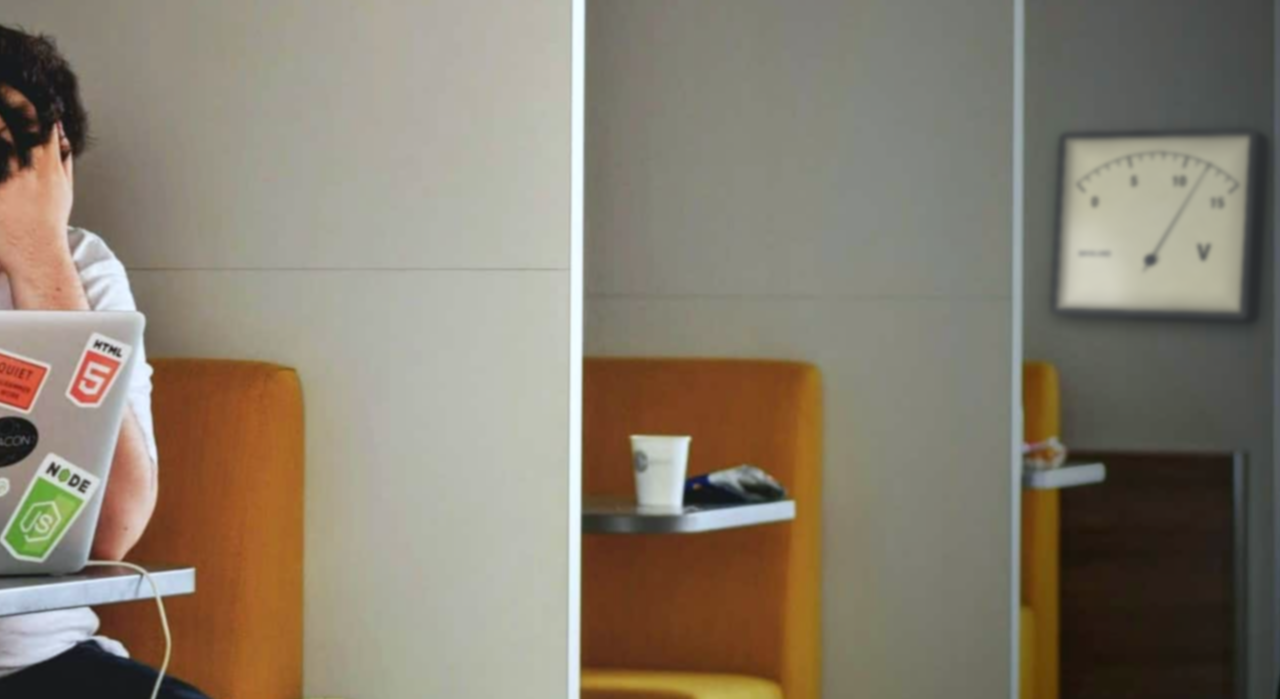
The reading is {"value": 12, "unit": "V"}
